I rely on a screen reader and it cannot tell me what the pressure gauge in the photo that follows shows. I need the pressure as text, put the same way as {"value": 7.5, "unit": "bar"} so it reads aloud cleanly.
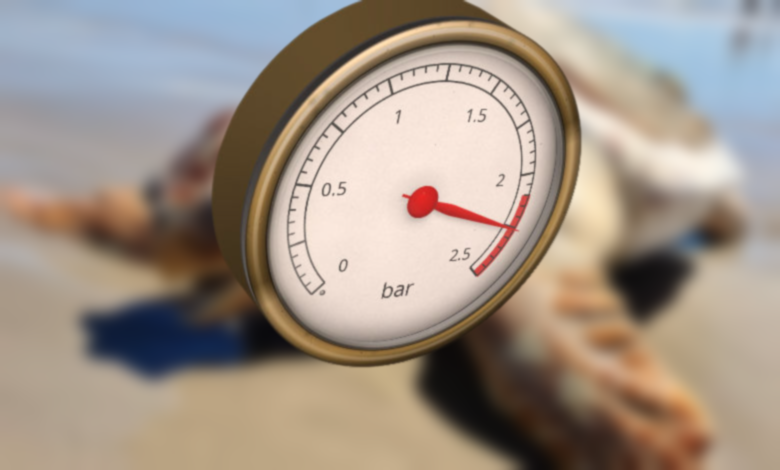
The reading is {"value": 2.25, "unit": "bar"}
